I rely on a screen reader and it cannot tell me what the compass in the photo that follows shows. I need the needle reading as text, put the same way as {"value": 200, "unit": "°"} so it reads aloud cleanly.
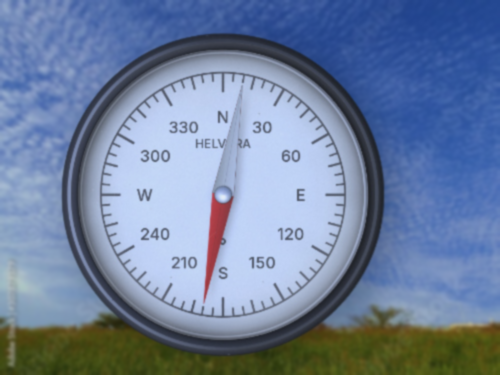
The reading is {"value": 190, "unit": "°"}
